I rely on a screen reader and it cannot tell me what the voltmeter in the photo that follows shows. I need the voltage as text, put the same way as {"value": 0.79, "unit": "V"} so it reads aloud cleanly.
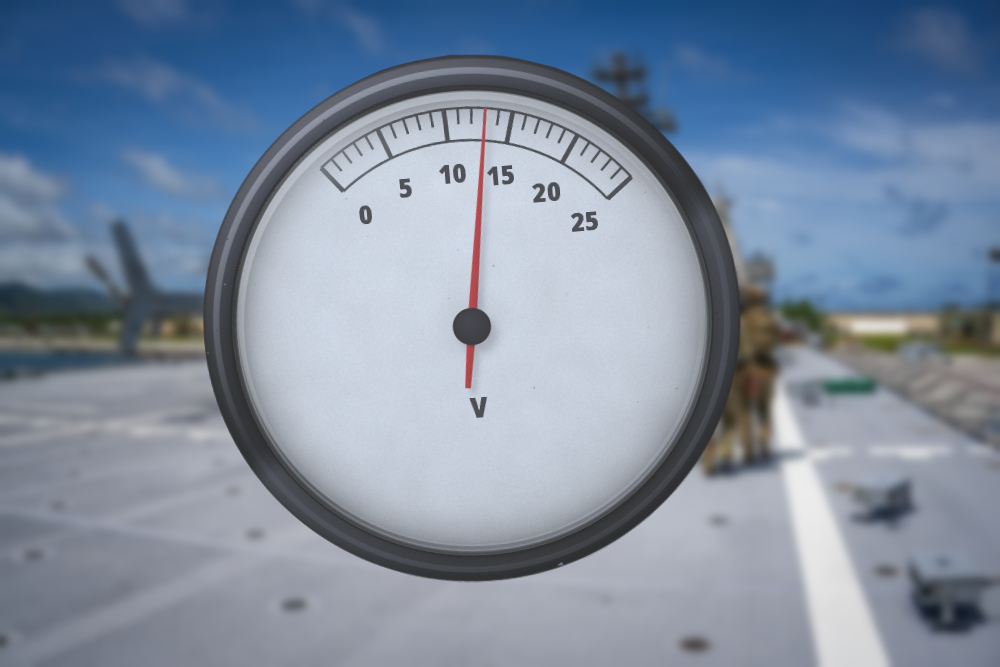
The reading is {"value": 13, "unit": "V"}
